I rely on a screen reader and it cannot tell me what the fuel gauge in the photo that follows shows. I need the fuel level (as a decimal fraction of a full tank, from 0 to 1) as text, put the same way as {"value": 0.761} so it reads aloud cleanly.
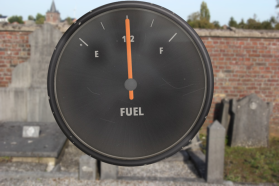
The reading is {"value": 0.5}
